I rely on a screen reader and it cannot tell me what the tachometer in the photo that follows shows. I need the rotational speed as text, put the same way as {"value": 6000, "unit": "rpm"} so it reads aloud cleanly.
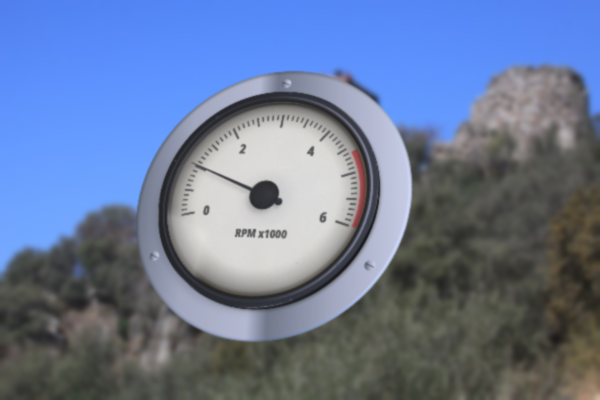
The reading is {"value": 1000, "unit": "rpm"}
